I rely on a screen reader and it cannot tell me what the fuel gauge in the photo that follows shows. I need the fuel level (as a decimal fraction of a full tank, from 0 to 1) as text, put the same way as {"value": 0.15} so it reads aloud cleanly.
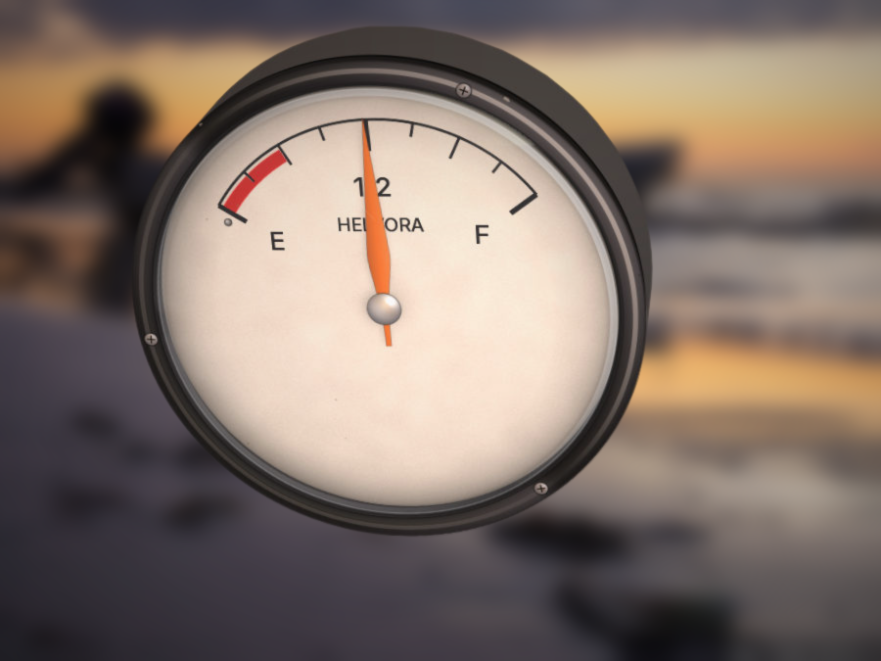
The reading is {"value": 0.5}
